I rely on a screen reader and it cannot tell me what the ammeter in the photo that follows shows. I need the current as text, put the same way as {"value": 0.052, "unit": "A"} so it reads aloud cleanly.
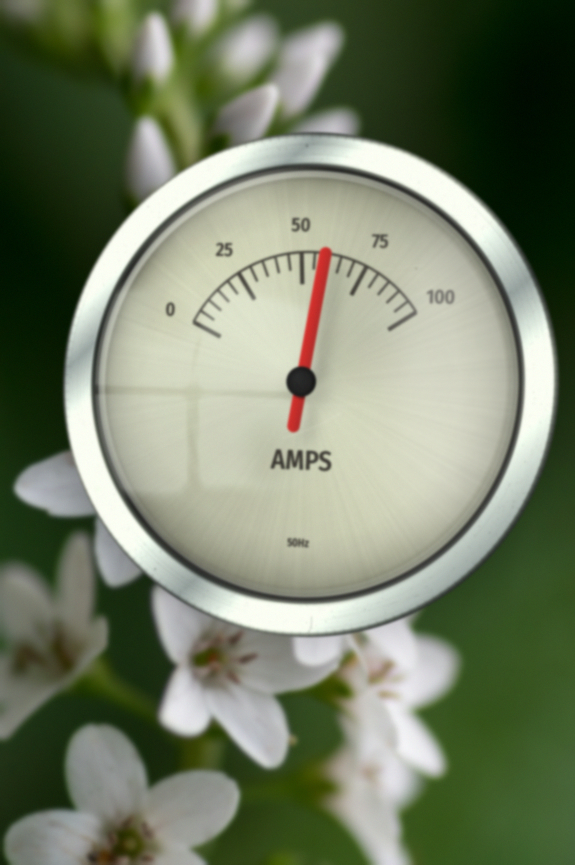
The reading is {"value": 60, "unit": "A"}
